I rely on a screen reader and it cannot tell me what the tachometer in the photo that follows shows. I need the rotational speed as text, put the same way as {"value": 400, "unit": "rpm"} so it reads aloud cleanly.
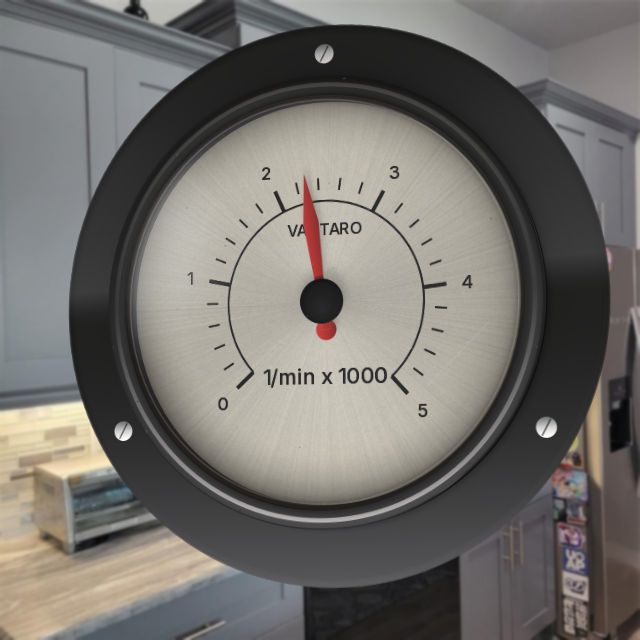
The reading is {"value": 2300, "unit": "rpm"}
